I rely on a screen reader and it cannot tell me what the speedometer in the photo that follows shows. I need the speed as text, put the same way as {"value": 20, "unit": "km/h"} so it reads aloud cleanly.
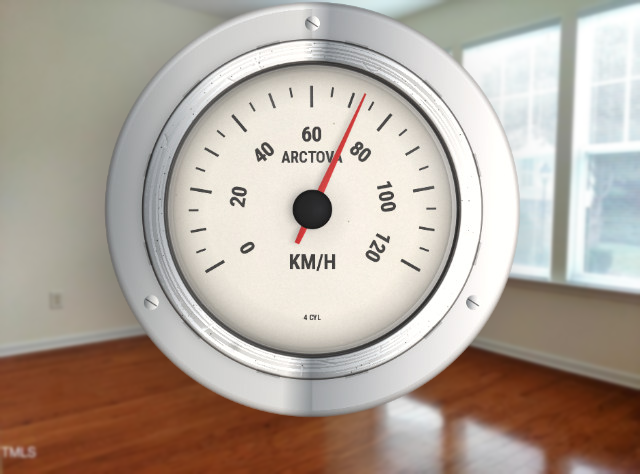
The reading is {"value": 72.5, "unit": "km/h"}
